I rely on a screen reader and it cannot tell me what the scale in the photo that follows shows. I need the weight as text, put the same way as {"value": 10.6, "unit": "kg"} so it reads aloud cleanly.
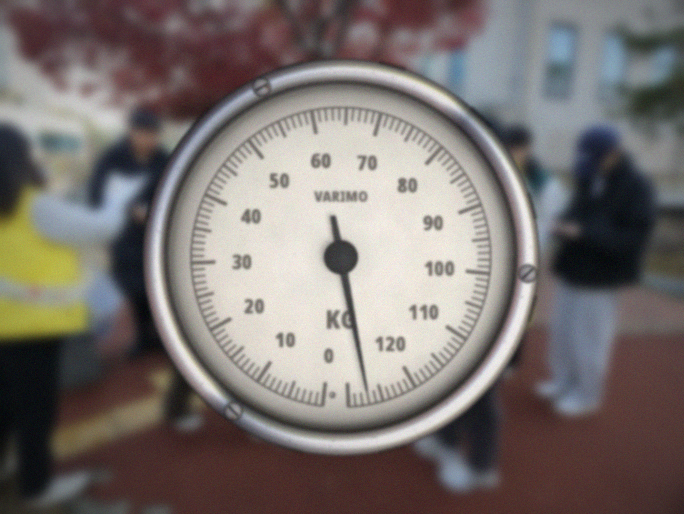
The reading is {"value": 127, "unit": "kg"}
